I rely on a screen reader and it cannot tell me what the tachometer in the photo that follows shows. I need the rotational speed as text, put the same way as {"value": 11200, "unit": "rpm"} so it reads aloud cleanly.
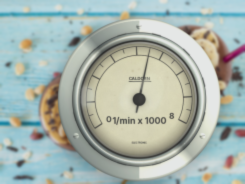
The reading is {"value": 4500, "unit": "rpm"}
